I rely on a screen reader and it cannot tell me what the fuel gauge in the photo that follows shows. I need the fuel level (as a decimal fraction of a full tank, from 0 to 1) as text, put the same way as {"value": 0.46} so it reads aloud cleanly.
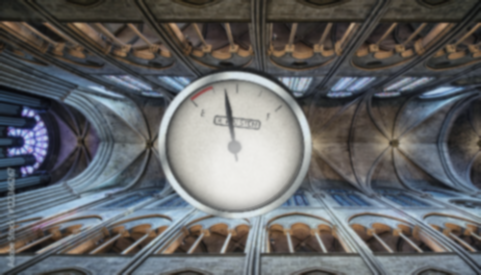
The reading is {"value": 0.375}
